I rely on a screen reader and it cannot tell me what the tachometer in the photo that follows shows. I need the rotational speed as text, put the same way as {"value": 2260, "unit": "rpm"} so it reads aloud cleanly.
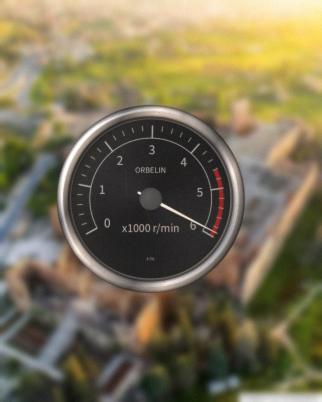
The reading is {"value": 5900, "unit": "rpm"}
